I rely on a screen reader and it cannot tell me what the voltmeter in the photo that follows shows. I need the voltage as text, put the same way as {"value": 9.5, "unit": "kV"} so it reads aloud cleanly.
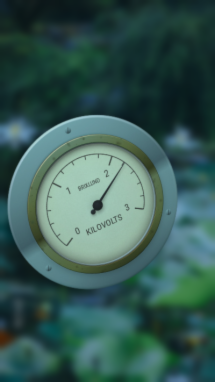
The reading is {"value": 2.2, "unit": "kV"}
